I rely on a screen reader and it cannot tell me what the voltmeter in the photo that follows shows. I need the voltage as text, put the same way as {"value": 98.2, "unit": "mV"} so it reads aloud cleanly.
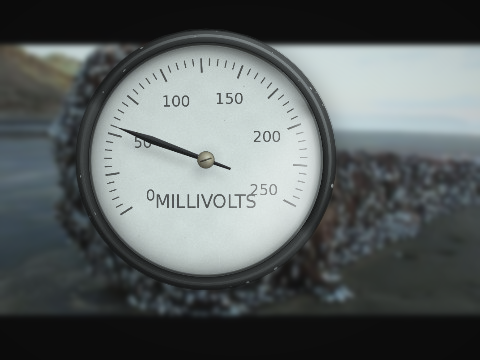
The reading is {"value": 55, "unit": "mV"}
